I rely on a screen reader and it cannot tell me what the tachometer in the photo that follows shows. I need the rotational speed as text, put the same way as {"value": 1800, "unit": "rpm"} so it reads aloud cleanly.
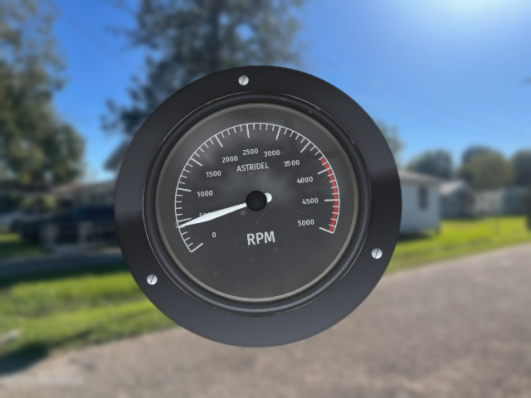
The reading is {"value": 400, "unit": "rpm"}
